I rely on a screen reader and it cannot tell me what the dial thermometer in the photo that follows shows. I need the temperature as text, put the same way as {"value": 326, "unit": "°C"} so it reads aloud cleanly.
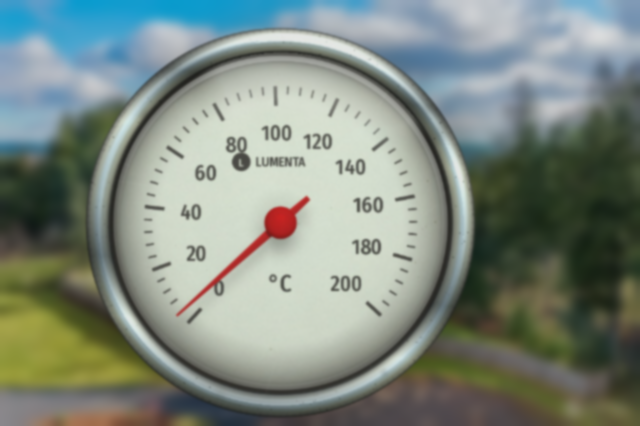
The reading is {"value": 4, "unit": "°C"}
